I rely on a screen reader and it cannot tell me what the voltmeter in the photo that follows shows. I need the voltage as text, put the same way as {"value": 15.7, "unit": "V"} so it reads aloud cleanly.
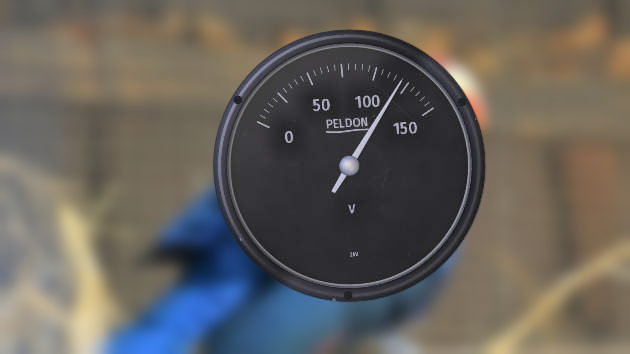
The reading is {"value": 120, "unit": "V"}
